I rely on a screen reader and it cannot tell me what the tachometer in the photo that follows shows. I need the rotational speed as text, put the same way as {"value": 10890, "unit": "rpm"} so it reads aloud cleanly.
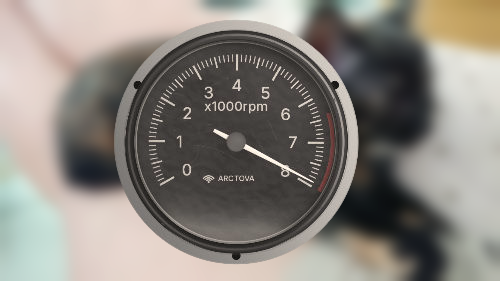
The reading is {"value": 7900, "unit": "rpm"}
